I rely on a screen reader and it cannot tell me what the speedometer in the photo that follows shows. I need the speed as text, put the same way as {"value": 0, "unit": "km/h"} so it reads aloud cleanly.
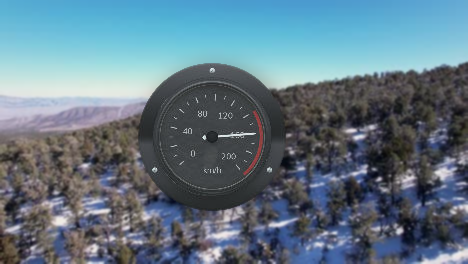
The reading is {"value": 160, "unit": "km/h"}
